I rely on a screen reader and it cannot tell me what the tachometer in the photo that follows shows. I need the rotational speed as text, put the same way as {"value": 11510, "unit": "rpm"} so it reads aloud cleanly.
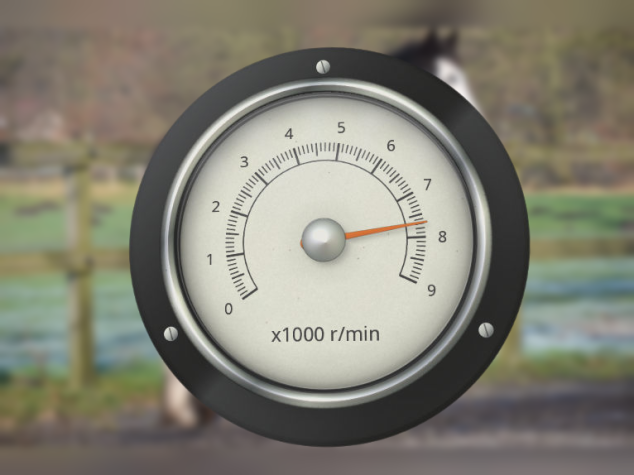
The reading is {"value": 7700, "unit": "rpm"}
